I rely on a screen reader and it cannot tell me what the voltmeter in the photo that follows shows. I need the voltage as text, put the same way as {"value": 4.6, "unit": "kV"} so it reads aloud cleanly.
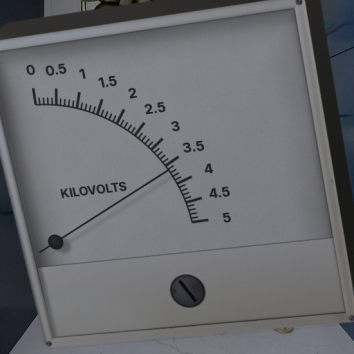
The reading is {"value": 3.6, "unit": "kV"}
